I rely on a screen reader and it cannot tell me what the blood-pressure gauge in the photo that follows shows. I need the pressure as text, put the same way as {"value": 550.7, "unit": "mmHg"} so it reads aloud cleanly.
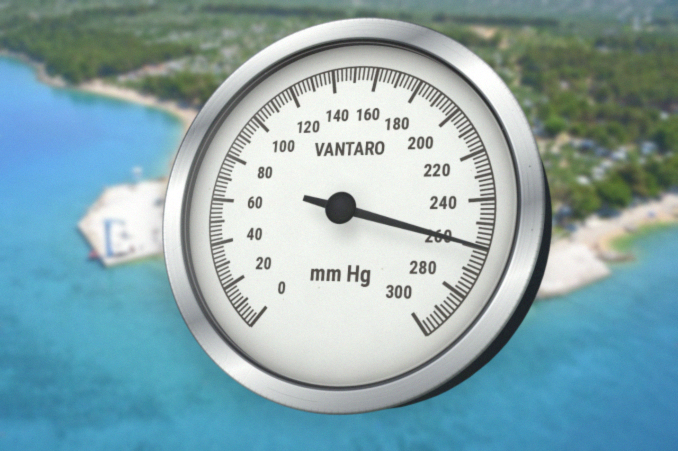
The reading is {"value": 260, "unit": "mmHg"}
